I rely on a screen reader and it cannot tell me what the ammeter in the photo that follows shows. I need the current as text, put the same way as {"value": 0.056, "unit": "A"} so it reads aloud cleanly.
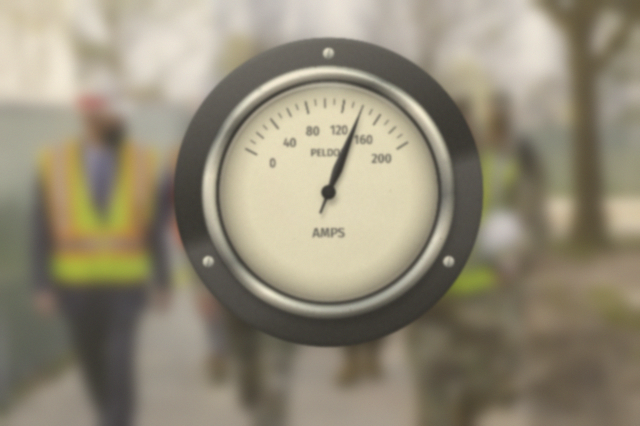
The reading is {"value": 140, "unit": "A"}
